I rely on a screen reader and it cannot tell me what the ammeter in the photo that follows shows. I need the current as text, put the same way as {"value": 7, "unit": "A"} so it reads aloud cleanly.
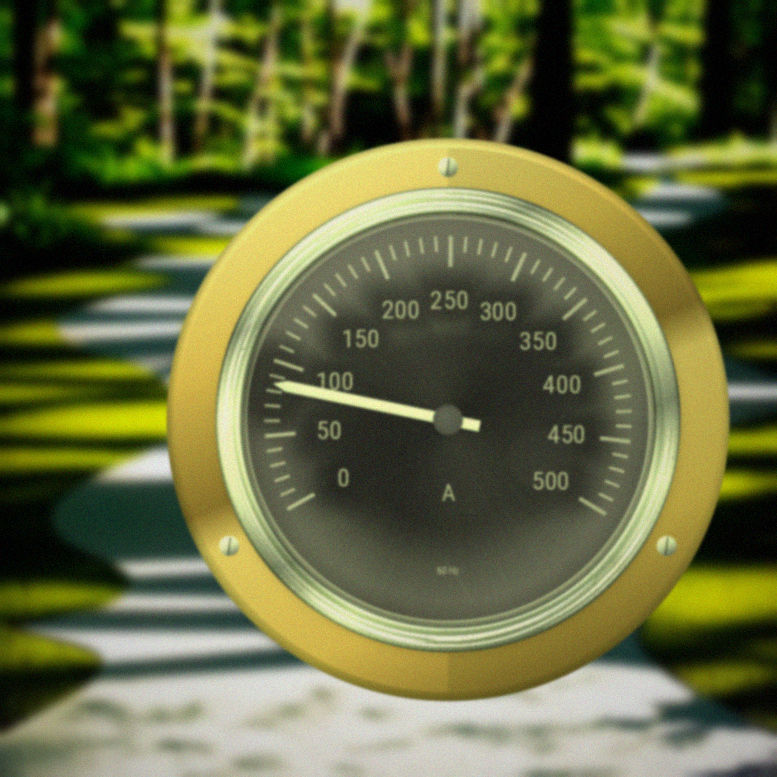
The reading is {"value": 85, "unit": "A"}
